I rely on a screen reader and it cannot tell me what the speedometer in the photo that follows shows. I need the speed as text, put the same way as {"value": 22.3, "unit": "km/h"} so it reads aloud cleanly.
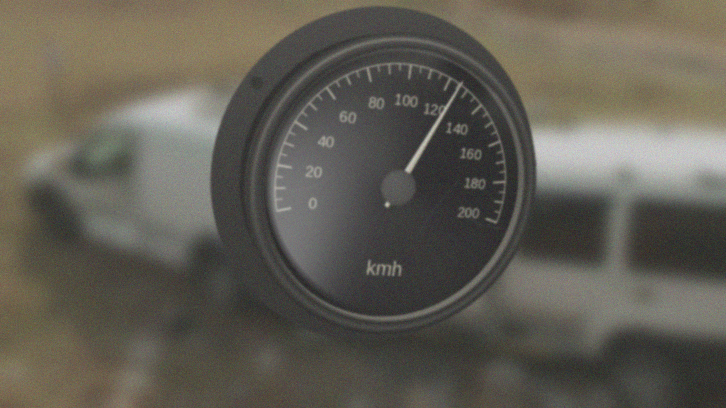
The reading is {"value": 125, "unit": "km/h"}
